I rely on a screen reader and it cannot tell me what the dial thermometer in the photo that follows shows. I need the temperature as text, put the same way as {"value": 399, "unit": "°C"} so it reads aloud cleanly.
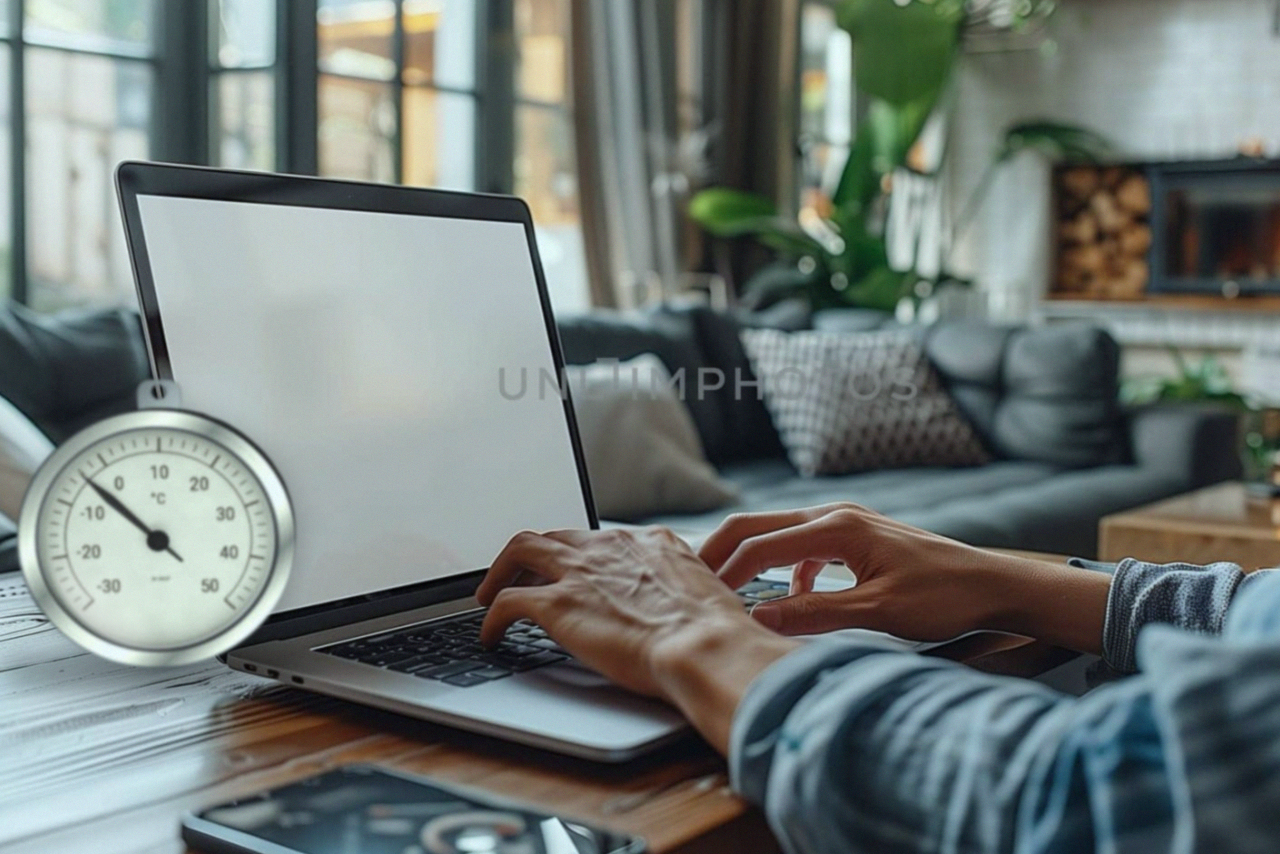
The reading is {"value": -4, "unit": "°C"}
